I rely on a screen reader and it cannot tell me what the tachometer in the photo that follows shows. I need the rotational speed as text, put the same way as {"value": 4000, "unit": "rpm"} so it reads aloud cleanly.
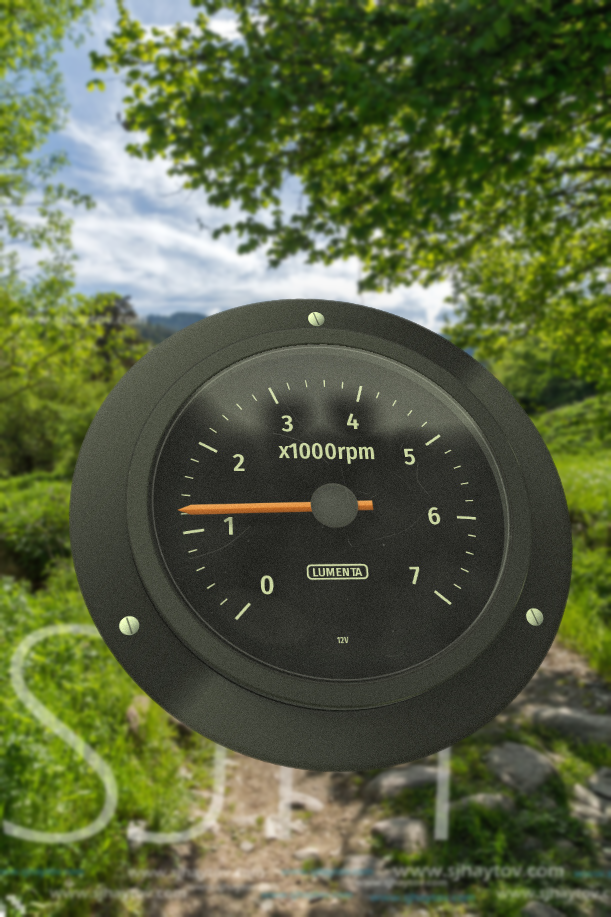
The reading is {"value": 1200, "unit": "rpm"}
